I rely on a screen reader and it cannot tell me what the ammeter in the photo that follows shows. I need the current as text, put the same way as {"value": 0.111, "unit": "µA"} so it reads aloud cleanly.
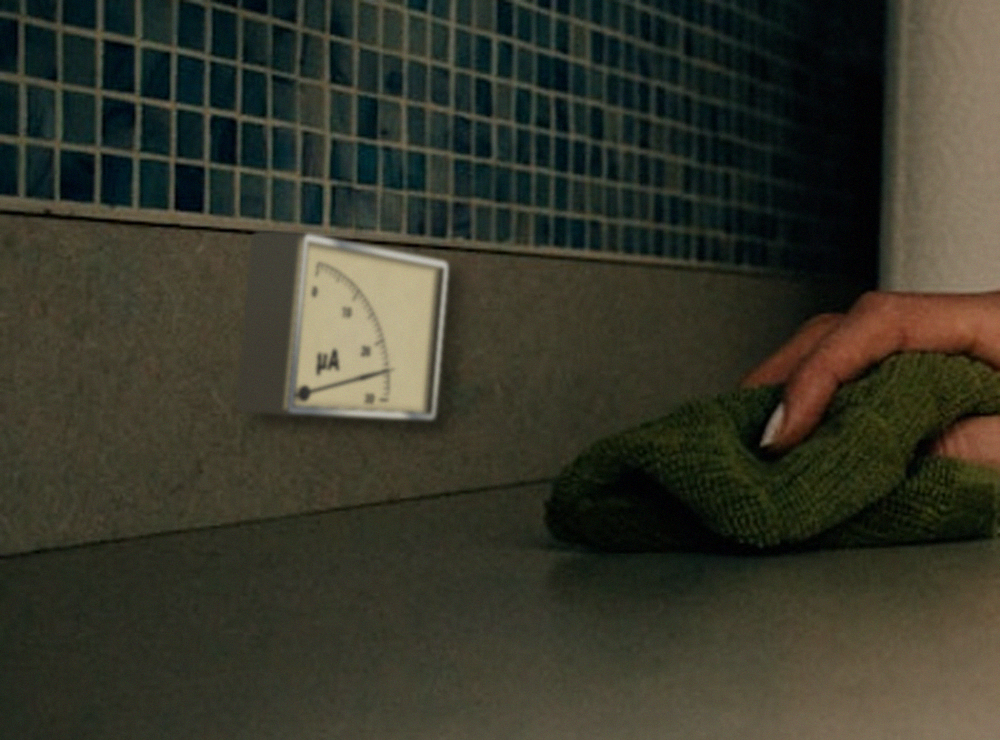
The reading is {"value": 25, "unit": "µA"}
